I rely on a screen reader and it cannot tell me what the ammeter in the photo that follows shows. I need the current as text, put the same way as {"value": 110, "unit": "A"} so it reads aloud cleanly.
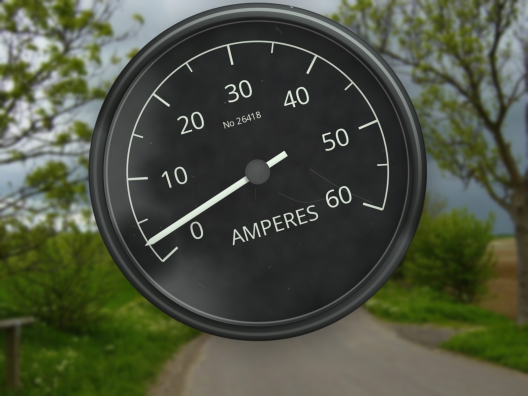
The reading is {"value": 2.5, "unit": "A"}
